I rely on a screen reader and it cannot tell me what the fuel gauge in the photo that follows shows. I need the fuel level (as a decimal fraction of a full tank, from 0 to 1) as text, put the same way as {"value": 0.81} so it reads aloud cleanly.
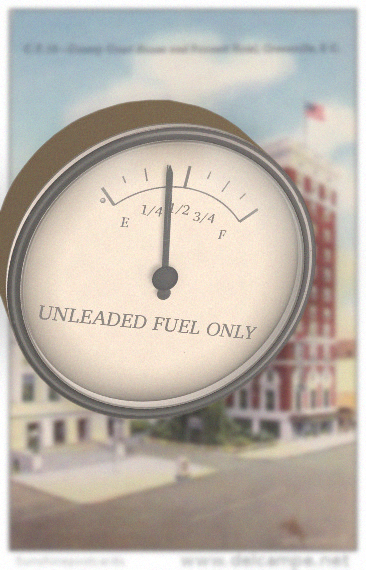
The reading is {"value": 0.375}
